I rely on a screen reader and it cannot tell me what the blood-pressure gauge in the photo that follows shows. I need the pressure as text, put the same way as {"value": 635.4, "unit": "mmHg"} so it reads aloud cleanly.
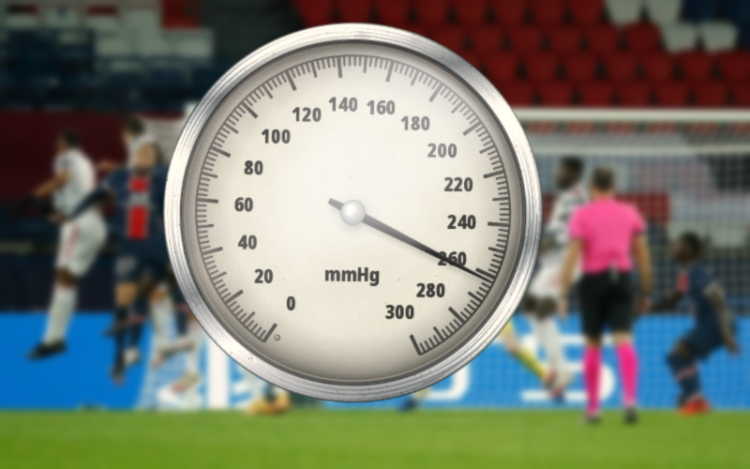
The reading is {"value": 262, "unit": "mmHg"}
